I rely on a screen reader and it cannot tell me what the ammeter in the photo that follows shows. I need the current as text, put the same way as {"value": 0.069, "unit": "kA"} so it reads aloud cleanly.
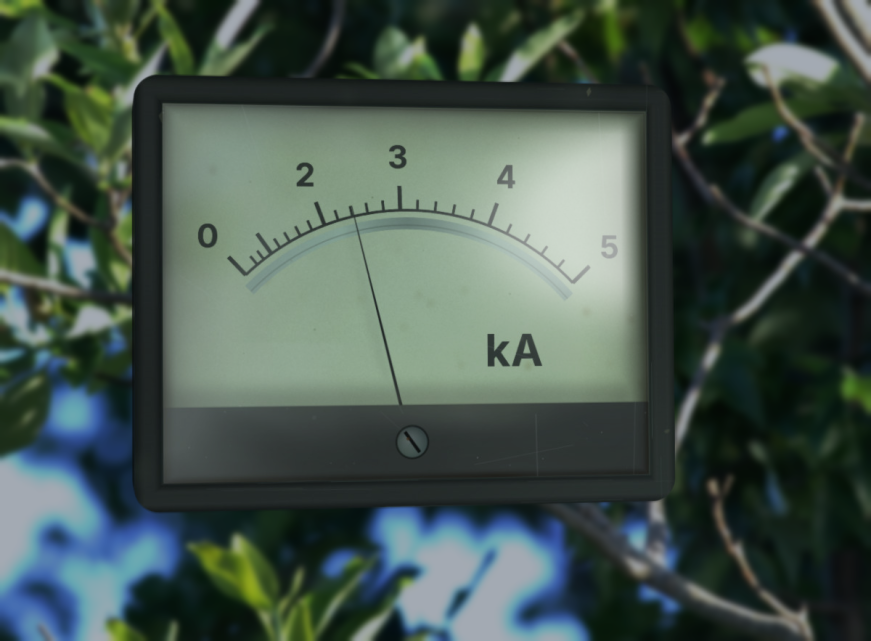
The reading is {"value": 2.4, "unit": "kA"}
